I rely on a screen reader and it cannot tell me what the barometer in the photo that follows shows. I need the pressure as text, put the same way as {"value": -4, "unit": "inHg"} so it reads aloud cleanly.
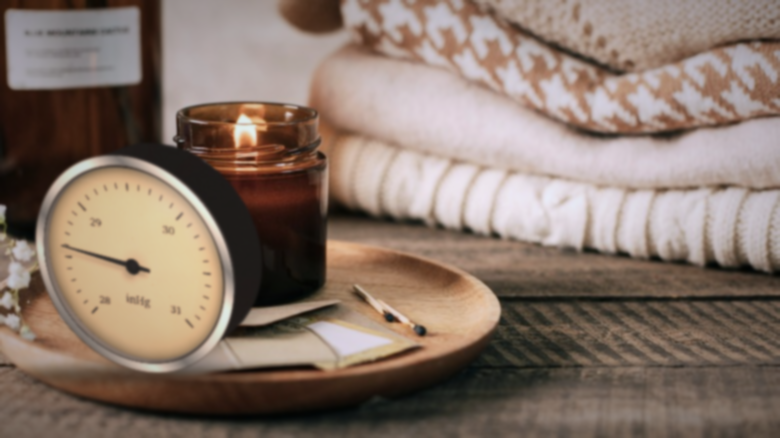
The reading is {"value": 28.6, "unit": "inHg"}
